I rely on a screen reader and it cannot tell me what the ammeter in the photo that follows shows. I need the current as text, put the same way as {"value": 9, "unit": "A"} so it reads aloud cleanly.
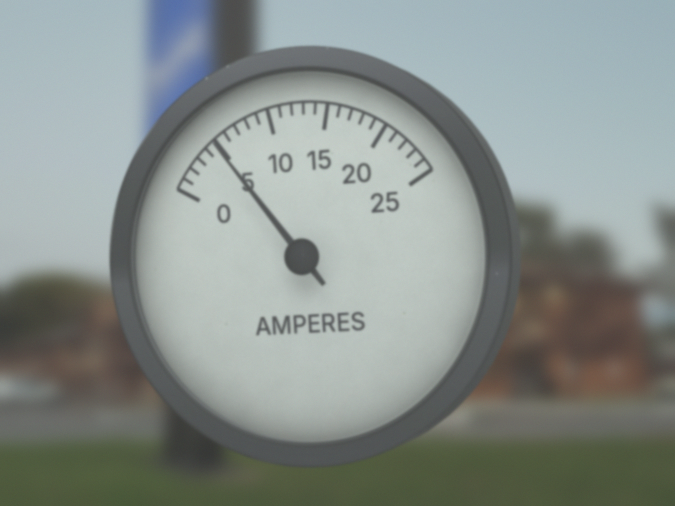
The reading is {"value": 5, "unit": "A"}
